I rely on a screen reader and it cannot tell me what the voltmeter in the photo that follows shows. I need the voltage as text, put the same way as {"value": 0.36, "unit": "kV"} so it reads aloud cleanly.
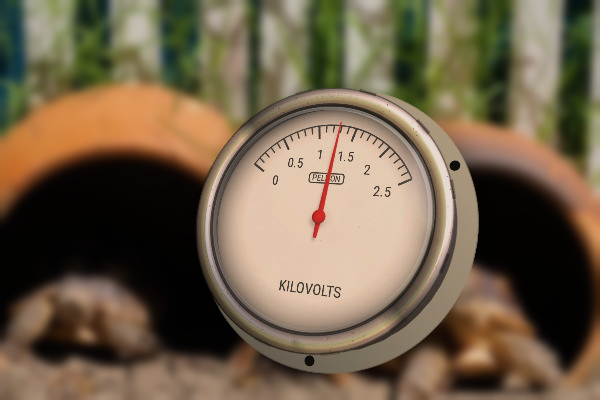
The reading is {"value": 1.3, "unit": "kV"}
